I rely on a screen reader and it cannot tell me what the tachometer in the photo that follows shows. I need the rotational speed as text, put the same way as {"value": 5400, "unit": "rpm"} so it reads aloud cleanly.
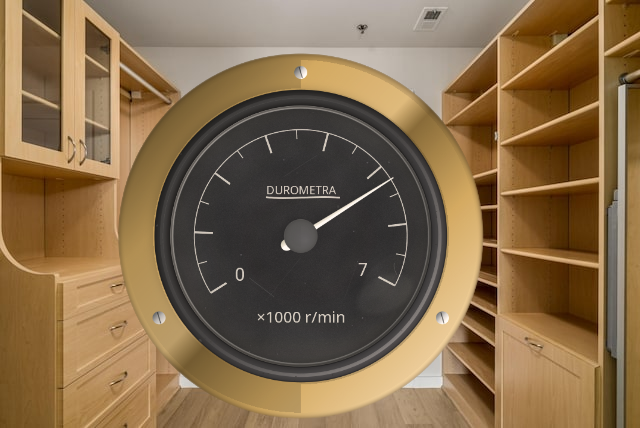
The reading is {"value": 5250, "unit": "rpm"}
